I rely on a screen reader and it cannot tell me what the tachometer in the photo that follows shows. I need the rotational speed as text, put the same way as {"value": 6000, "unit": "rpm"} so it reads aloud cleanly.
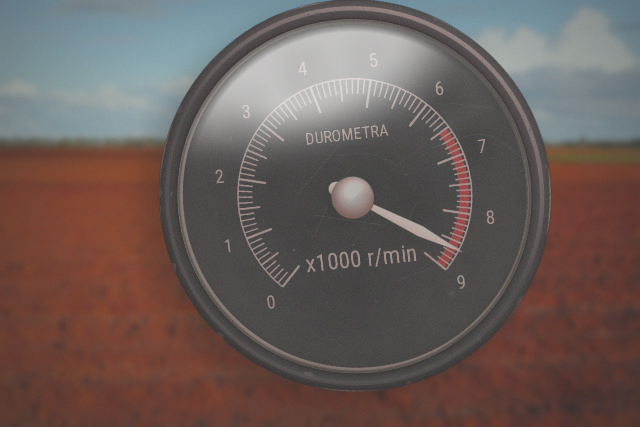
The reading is {"value": 8600, "unit": "rpm"}
